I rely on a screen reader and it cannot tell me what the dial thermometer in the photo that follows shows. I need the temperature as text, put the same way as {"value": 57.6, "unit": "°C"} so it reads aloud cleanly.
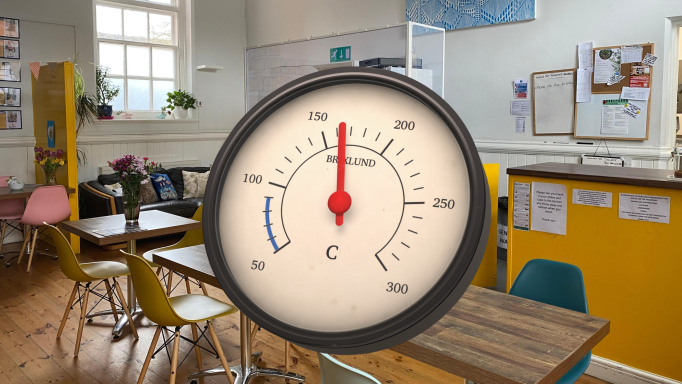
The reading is {"value": 165, "unit": "°C"}
